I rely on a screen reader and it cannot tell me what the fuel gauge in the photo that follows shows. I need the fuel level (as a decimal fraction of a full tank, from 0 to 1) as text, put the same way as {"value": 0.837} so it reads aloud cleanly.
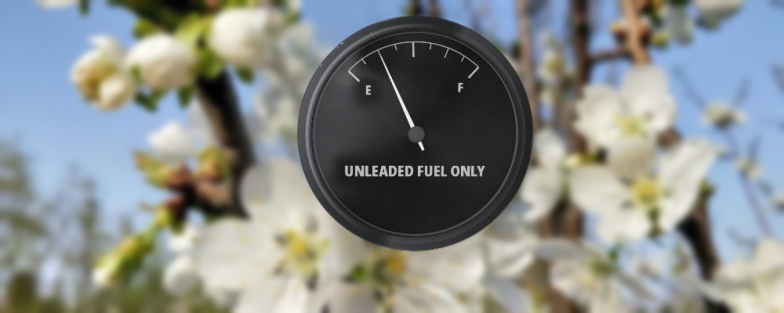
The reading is {"value": 0.25}
